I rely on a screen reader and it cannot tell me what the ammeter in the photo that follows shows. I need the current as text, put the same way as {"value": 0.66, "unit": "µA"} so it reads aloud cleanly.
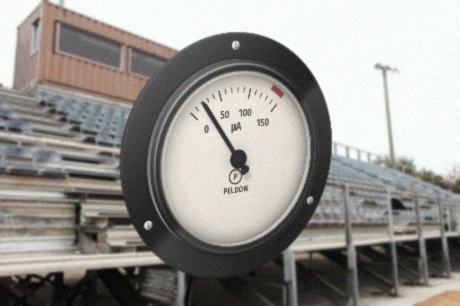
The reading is {"value": 20, "unit": "µA"}
